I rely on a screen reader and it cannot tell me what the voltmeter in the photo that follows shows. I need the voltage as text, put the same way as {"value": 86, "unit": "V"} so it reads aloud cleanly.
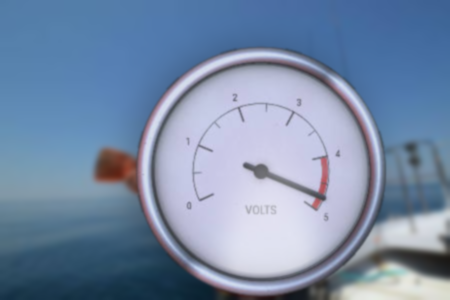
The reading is {"value": 4.75, "unit": "V"}
